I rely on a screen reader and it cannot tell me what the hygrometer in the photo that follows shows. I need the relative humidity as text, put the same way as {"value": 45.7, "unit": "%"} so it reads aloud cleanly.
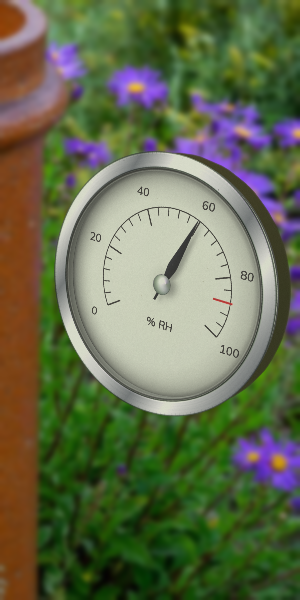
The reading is {"value": 60, "unit": "%"}
